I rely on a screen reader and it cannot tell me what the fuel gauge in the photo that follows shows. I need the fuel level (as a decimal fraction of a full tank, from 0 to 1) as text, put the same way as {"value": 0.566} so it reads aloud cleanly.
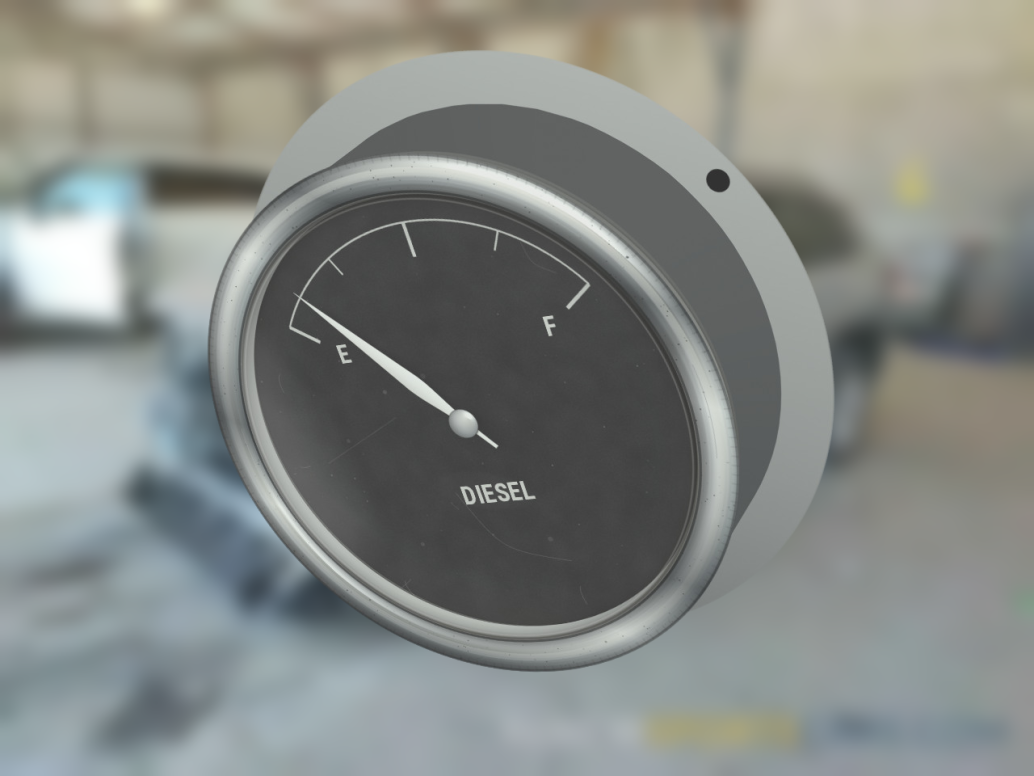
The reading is {"value": 0.125}
